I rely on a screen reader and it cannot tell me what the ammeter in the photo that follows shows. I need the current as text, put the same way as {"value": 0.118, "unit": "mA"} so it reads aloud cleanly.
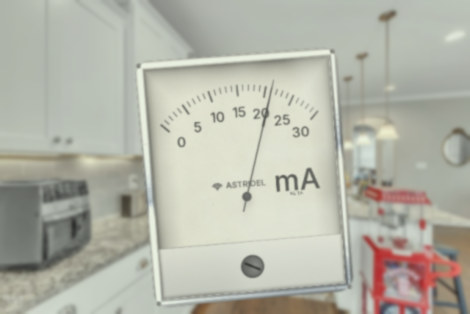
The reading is {"value": 21, "unit": "mA"}
